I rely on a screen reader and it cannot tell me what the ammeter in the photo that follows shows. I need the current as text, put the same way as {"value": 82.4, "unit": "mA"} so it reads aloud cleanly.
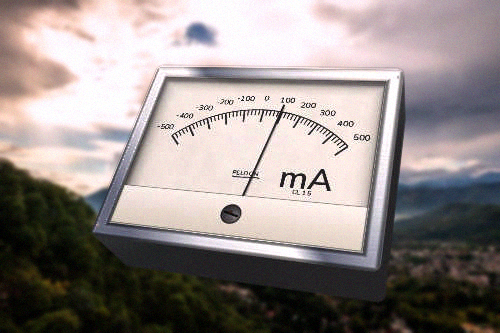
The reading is {"value": 100, "unit": "mA"}
